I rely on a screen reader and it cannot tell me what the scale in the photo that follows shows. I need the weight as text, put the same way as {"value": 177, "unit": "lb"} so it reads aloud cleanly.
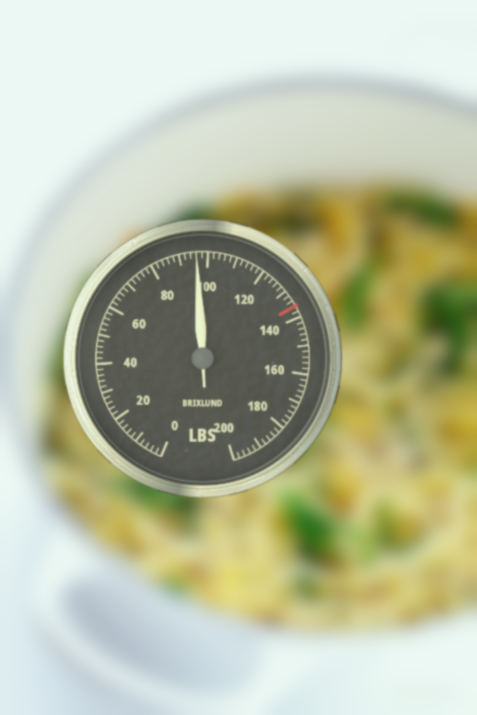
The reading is {"value": 96, "unit": "lb"}
